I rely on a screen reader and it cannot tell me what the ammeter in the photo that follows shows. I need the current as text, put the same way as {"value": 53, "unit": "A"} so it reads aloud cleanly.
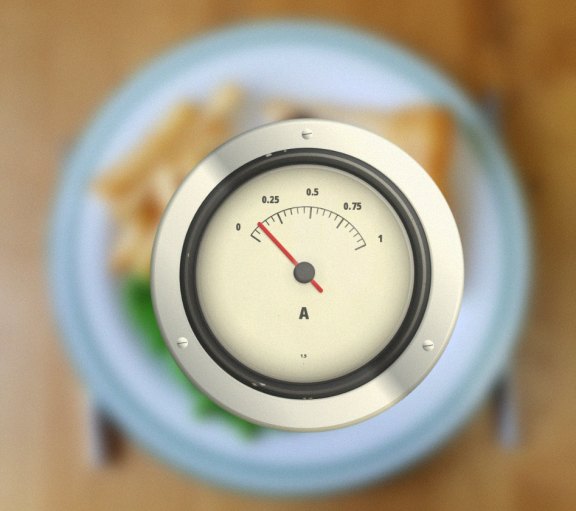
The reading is {"value": 0.1, "unit": "A"}
